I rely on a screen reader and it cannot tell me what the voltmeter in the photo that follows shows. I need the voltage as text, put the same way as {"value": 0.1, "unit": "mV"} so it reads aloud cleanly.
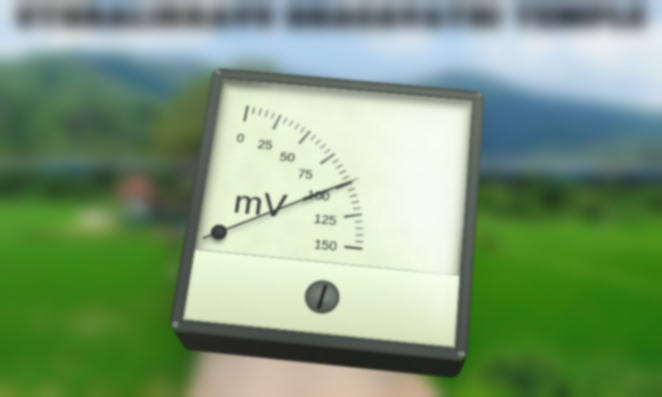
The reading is {"value": 100, "unit": "mV"}
